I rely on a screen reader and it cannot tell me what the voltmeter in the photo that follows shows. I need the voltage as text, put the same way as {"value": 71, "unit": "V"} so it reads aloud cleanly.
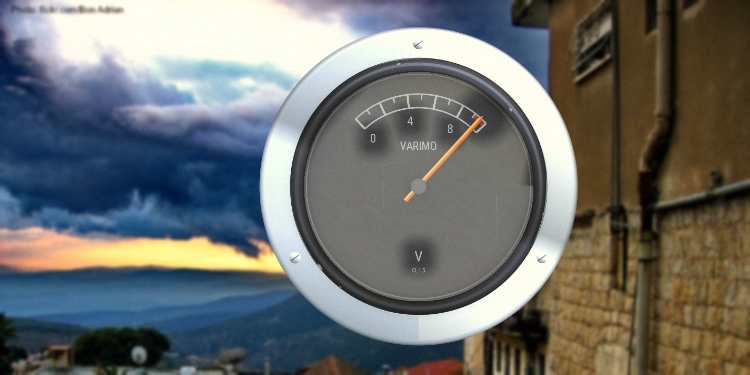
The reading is {"value": 9.5, "unit": "V"}
